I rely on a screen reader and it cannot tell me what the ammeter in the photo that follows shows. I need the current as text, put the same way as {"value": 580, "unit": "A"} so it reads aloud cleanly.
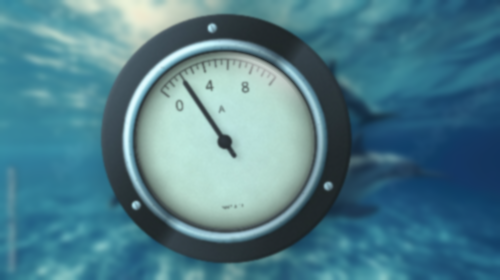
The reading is {"value": 2, "unit": "A"}
